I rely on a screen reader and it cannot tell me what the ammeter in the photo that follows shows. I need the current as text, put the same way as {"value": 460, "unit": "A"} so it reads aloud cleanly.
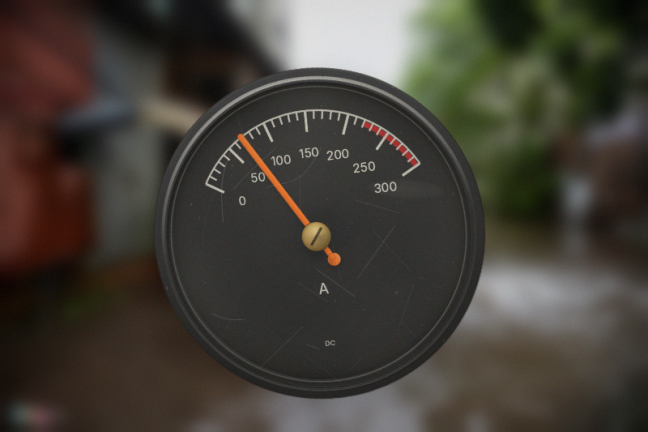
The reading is {"value": 70, "unit": "A"}
